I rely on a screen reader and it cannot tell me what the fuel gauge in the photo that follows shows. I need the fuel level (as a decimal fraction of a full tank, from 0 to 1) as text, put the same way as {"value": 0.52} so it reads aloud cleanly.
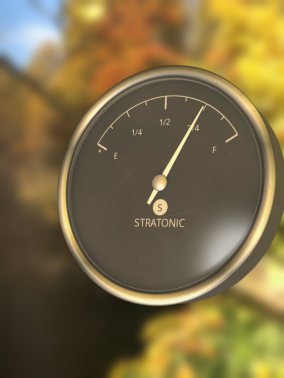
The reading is {"value": 0.75}
